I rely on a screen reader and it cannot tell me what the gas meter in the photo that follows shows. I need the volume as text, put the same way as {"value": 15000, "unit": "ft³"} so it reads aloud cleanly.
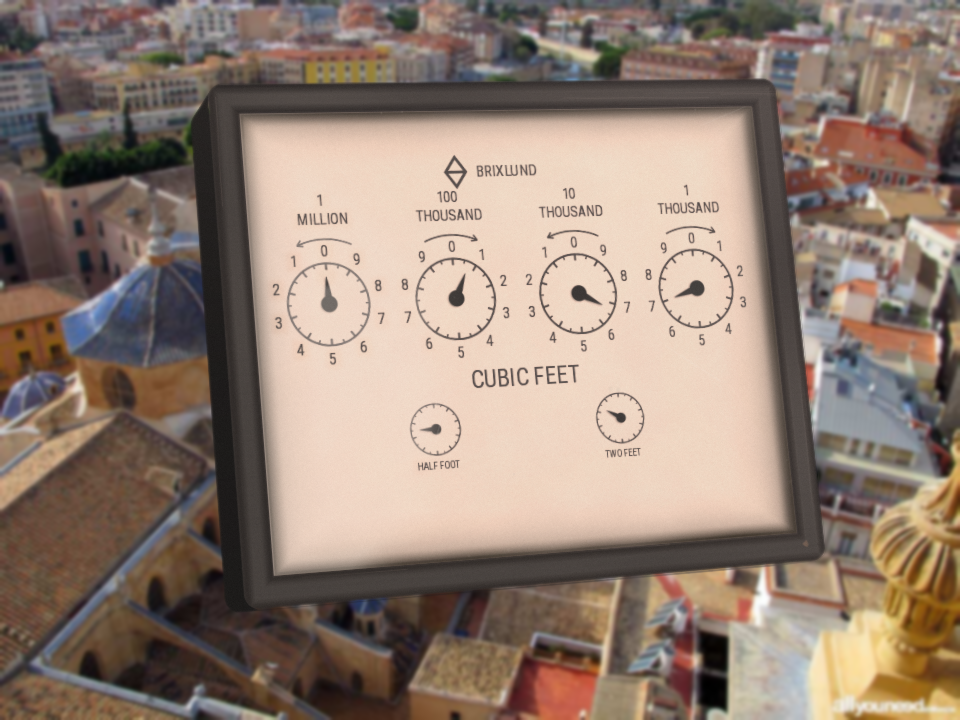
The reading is {"value": 6700, "unit": "ft³"}
